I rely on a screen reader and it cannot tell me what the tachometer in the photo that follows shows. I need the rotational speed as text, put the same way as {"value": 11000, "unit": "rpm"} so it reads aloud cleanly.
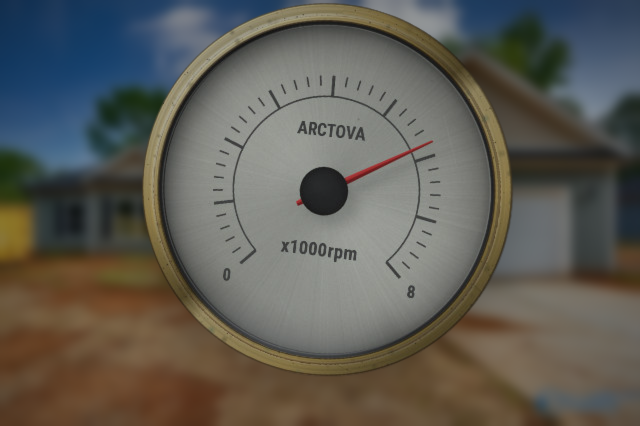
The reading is {"value": 5800, "unit": "rpm"}
